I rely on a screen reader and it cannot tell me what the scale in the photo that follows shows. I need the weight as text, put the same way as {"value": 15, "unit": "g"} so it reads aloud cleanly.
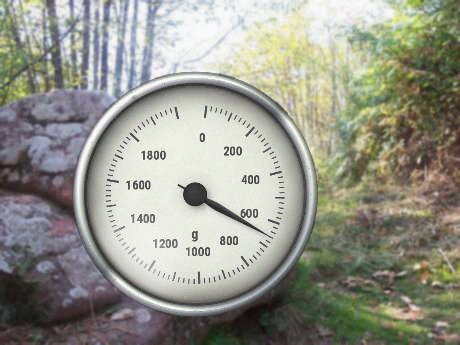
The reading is {"value": 660, "unit": "g"}
